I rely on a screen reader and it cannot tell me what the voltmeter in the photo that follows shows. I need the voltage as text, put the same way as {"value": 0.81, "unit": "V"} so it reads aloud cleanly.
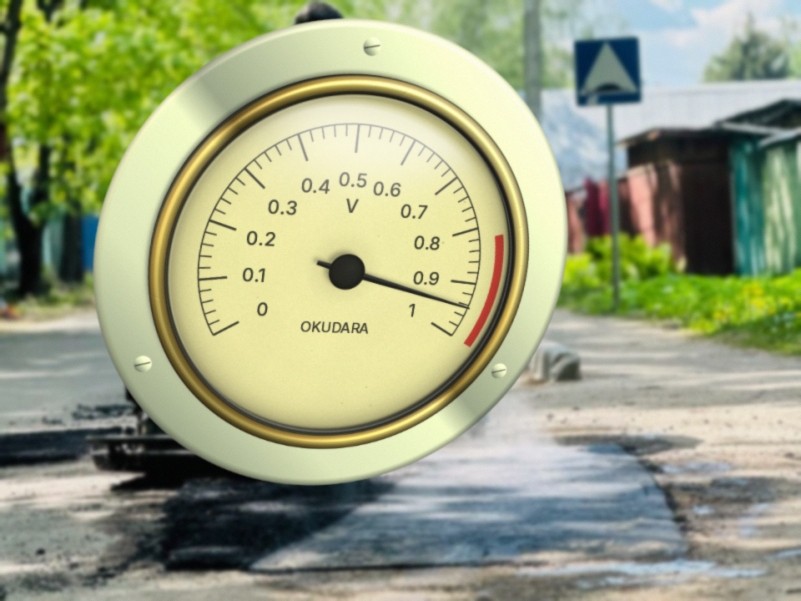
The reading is {"value": 0.94, "unit": "V"}
